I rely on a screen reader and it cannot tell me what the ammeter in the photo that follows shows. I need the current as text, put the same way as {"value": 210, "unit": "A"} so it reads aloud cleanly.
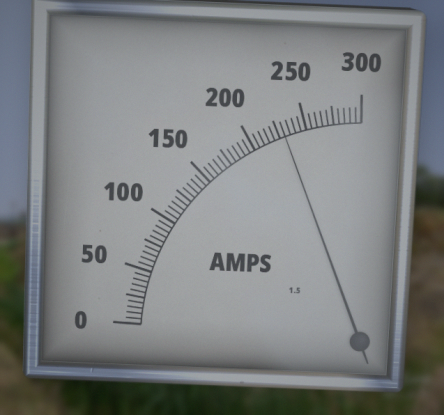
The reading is {"value": 230, "unit": "A"}
